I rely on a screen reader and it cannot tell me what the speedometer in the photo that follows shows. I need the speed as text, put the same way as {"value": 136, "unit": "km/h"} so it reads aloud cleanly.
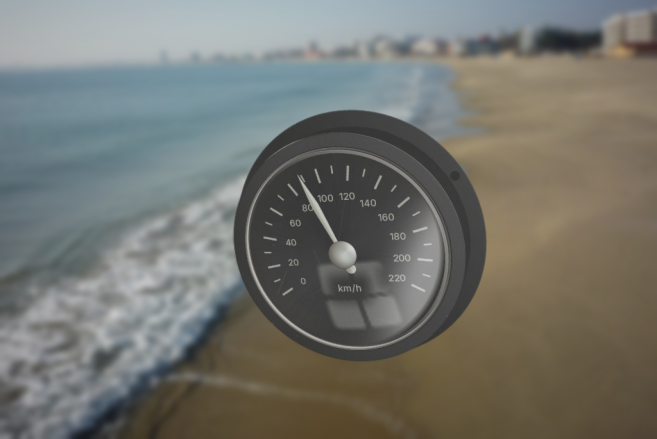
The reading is {"value": 90, "unit": "km/h"}
